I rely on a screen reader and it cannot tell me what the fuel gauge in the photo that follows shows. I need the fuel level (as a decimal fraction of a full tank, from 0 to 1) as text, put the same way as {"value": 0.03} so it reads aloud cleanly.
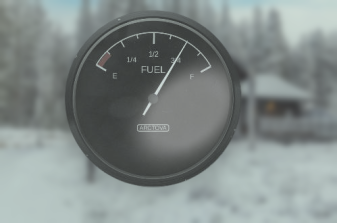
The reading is {"value": 0.75}
